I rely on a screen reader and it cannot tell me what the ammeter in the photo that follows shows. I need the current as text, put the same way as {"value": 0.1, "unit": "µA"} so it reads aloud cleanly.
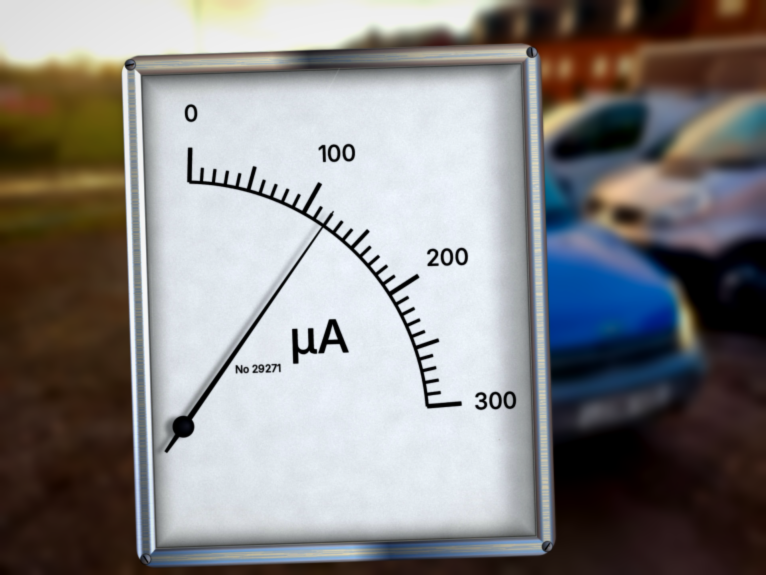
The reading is {"value": 120, "unit": "µA"}
